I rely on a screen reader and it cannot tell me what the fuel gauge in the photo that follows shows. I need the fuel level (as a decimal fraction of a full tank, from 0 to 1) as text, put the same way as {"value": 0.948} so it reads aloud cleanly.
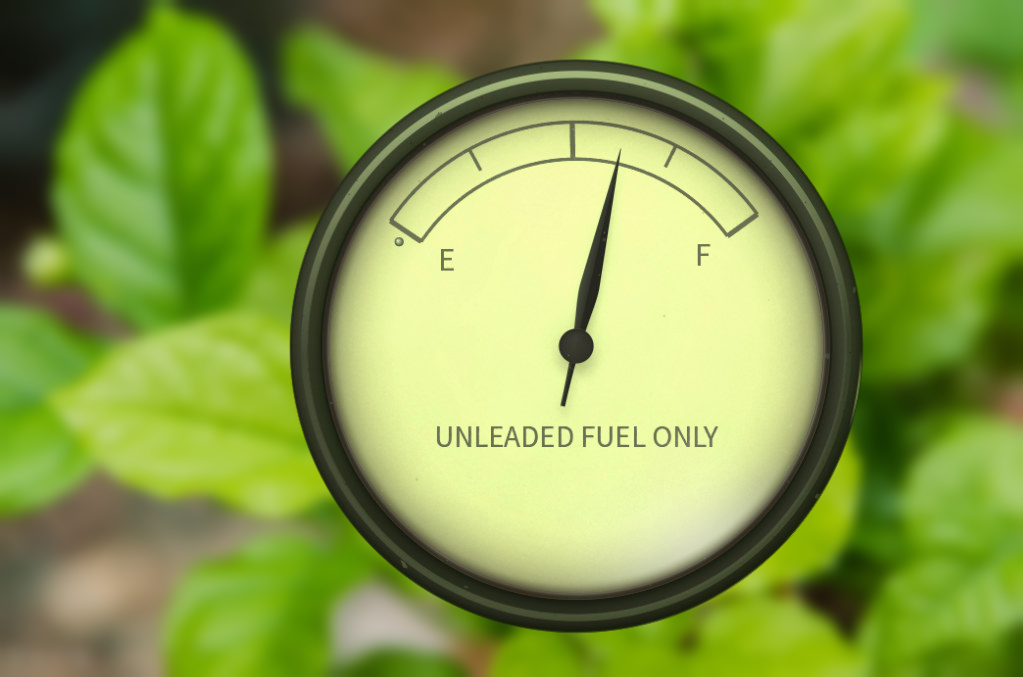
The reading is {"value": 0.625}
